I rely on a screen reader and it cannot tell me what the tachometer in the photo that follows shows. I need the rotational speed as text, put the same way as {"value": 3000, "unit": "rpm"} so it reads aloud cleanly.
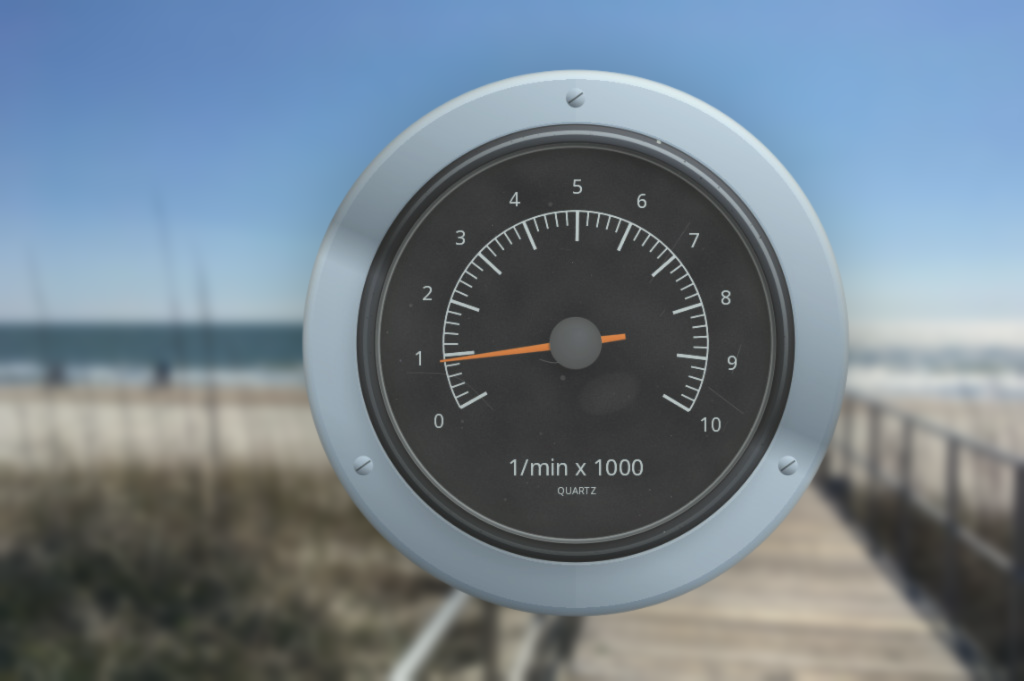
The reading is {"value": 900, "unit": "rpm"}
